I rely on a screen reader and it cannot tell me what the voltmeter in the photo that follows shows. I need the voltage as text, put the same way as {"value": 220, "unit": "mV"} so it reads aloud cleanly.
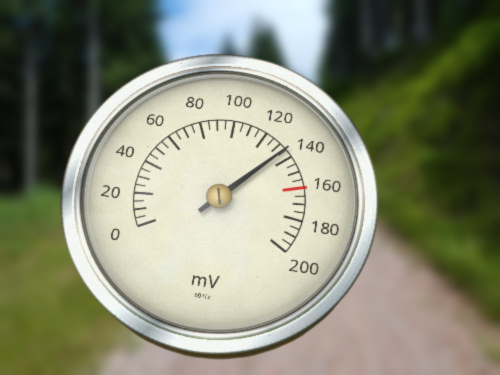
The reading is {"value": 135, "unit": "mV"}
